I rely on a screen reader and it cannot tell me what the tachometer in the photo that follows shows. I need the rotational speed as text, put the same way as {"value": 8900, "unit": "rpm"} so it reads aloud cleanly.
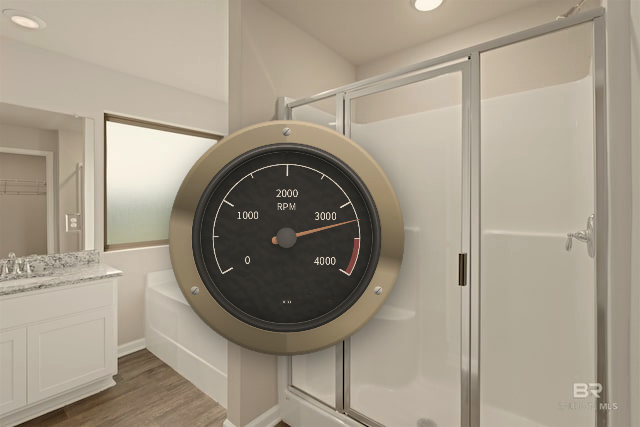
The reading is {"value": 3250, "unit": "rpm"}
